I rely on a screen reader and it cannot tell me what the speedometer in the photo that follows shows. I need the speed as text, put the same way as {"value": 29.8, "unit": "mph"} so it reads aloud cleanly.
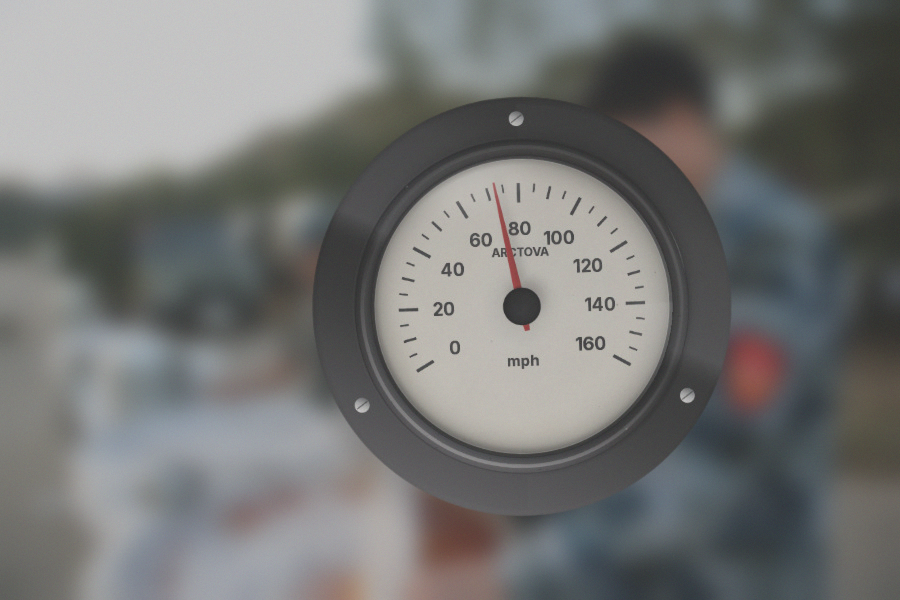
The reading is {"value": 72.5, "unit": "mph"}
